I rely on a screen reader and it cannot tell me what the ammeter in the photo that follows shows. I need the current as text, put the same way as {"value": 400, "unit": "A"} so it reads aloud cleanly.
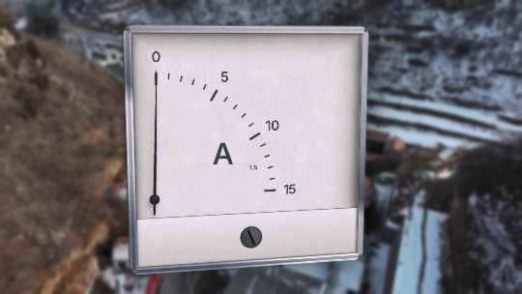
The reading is {"value": 0, "unit": "A"}
